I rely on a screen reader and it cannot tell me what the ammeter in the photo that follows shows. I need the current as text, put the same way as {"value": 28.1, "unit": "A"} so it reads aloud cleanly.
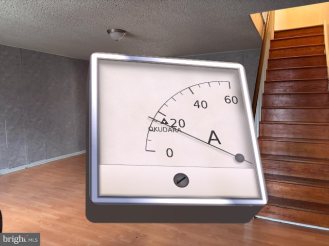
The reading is {"value": 15, "unit": "A"}
